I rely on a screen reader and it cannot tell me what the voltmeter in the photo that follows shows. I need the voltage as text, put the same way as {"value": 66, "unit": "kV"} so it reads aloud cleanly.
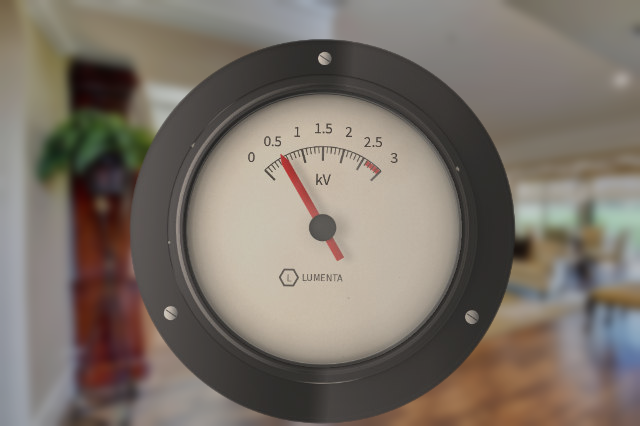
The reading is {"value": 0.5, "unit": "kV"}
